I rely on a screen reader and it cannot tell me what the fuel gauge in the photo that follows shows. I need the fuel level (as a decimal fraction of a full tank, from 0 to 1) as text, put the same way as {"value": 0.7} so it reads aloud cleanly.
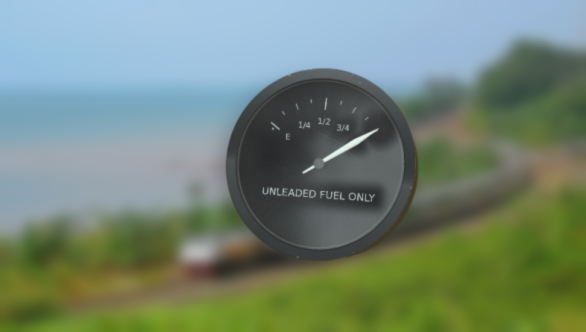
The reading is {"value": 1}
